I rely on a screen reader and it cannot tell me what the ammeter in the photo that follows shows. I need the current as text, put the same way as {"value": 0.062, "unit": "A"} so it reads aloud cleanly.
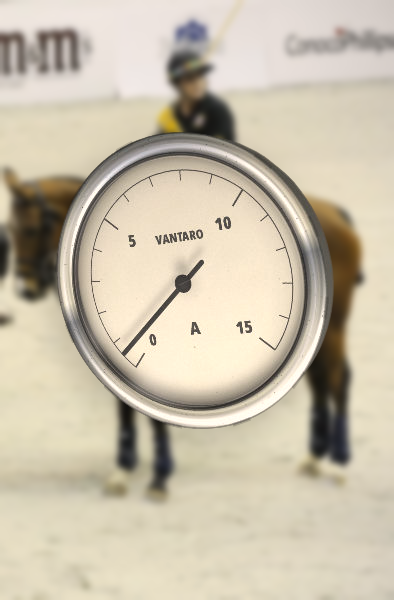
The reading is {"value": 0.5, "unit": "A"}
